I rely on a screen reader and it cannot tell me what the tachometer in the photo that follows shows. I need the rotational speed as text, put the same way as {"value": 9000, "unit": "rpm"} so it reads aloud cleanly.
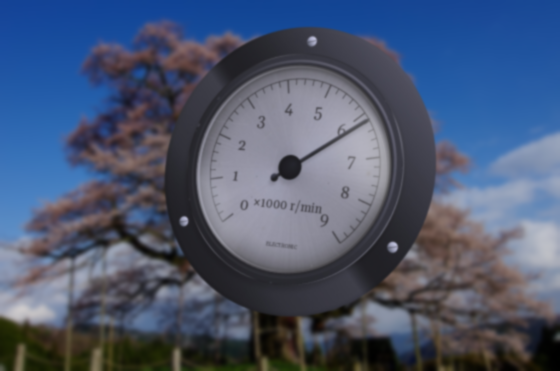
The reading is {"value": 6200, "unit": "rpm"}
